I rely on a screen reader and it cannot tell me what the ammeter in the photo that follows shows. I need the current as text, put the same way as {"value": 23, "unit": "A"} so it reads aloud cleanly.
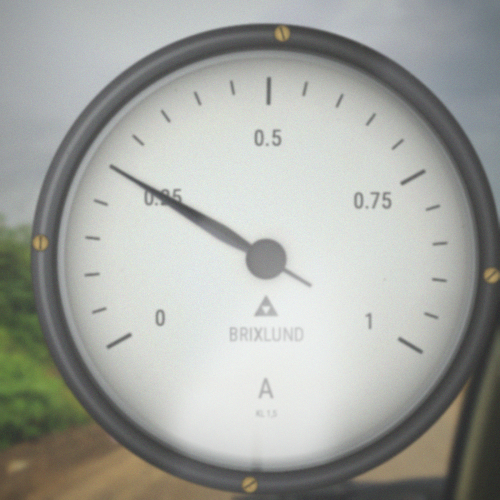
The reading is {"value": 0.25, "unit": "A"}
